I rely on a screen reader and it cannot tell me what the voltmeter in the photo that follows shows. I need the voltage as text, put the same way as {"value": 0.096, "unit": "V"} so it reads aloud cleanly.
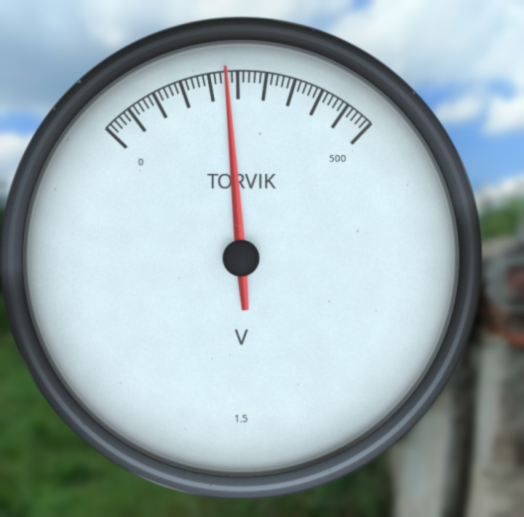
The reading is {"value": 230, "unit": "V"}
